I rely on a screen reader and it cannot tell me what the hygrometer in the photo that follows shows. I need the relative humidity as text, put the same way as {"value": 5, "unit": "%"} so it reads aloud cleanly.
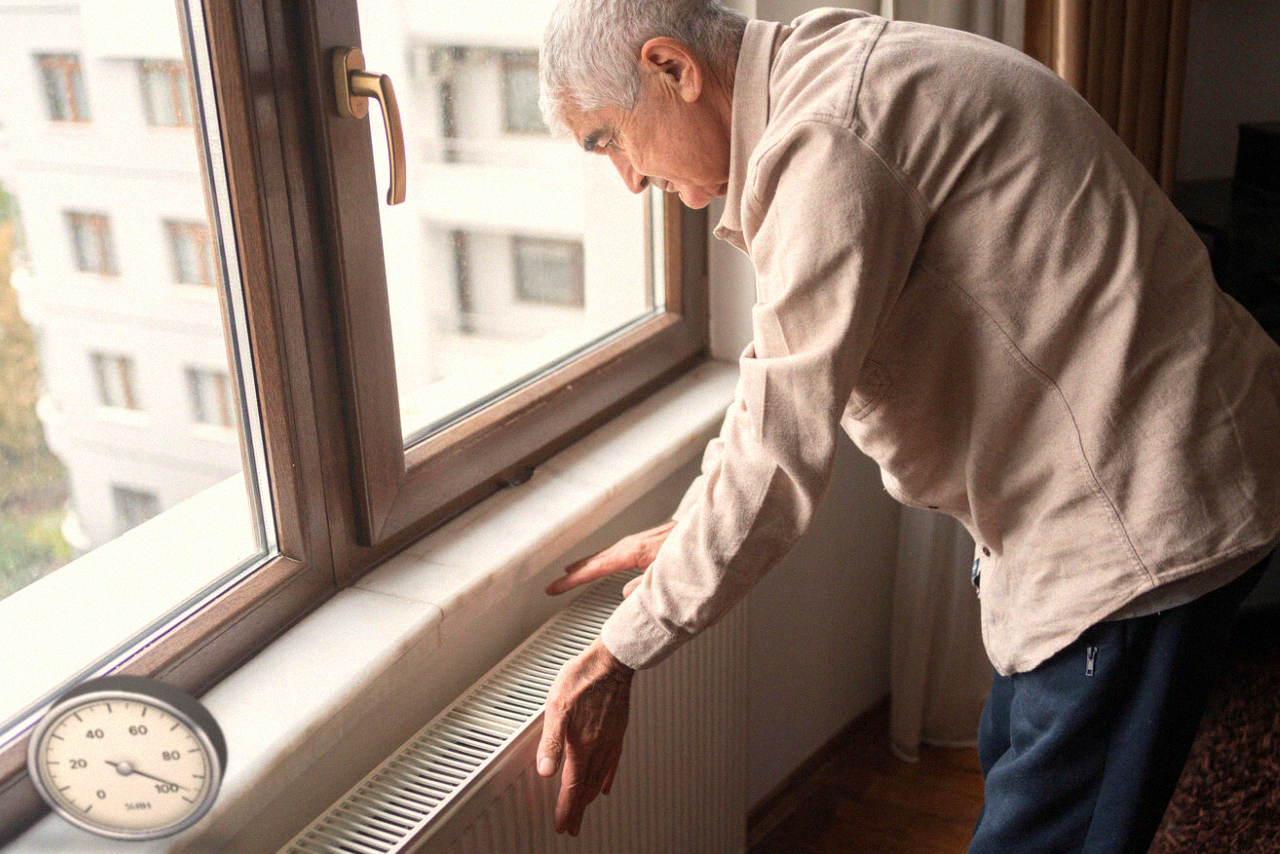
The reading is {"value": 95, "unit": "%"}
